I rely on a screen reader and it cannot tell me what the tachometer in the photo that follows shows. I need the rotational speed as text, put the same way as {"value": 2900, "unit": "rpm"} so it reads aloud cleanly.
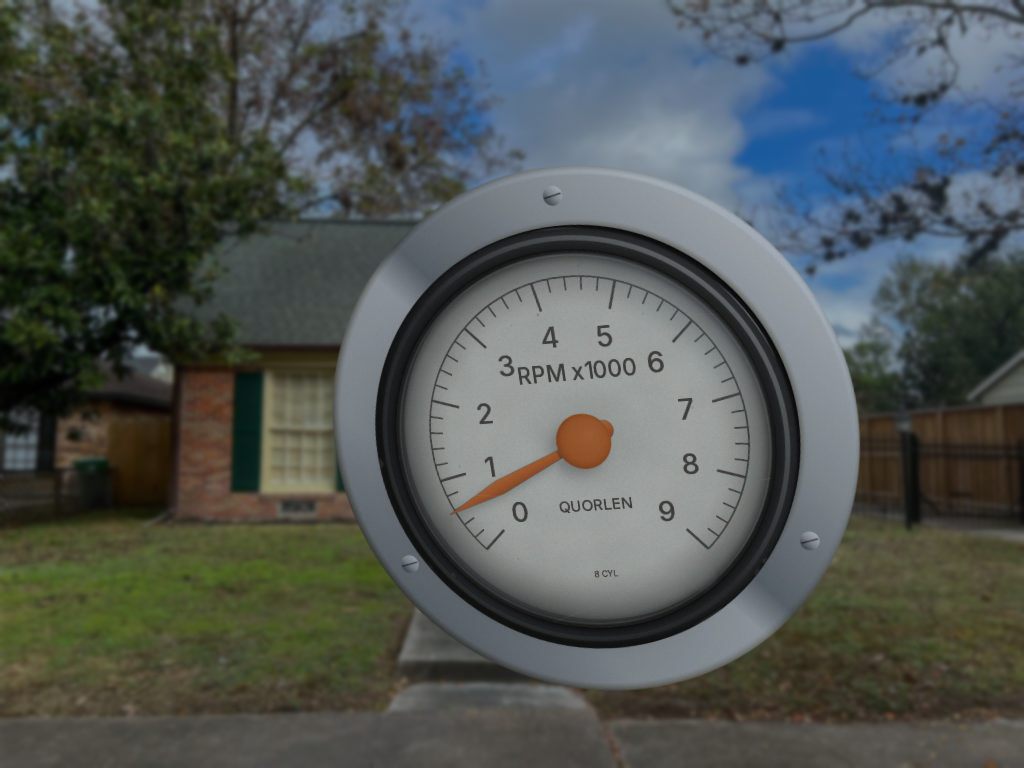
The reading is {"value": 600, "unit": "rpm"}
